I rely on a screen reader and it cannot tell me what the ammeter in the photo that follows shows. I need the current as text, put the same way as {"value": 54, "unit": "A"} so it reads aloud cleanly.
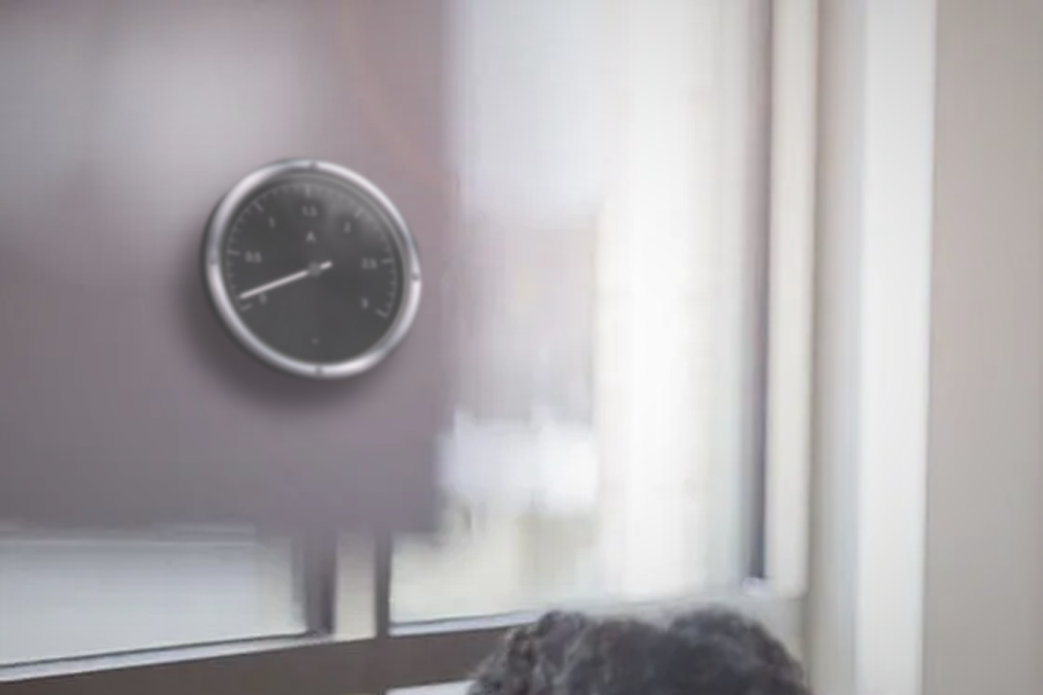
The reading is {"value": 0.1, "unit": "A"}
